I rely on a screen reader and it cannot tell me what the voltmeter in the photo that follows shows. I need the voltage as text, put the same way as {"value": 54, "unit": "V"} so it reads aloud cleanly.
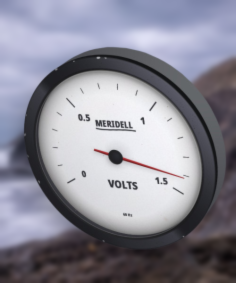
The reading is {"value": 1.4, "unit": "V"}
